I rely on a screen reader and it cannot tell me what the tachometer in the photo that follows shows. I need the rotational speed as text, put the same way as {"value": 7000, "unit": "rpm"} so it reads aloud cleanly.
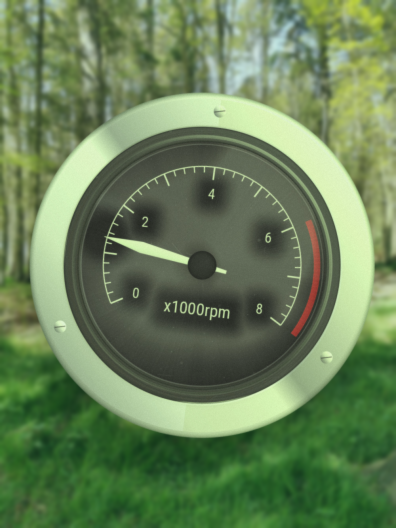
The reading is {"value": 1300, "unit": "rpm"}
